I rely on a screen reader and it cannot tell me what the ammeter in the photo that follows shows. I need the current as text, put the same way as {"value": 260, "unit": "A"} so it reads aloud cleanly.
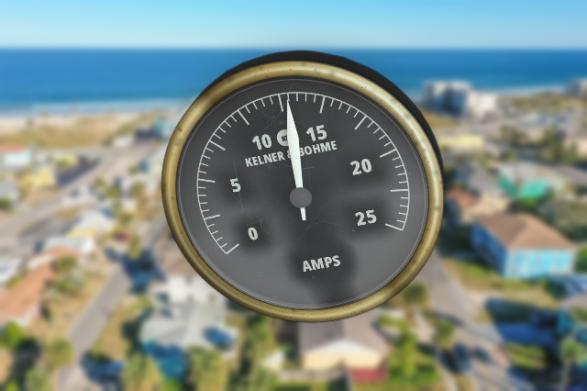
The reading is {"value": 13, "unit": "A"}
